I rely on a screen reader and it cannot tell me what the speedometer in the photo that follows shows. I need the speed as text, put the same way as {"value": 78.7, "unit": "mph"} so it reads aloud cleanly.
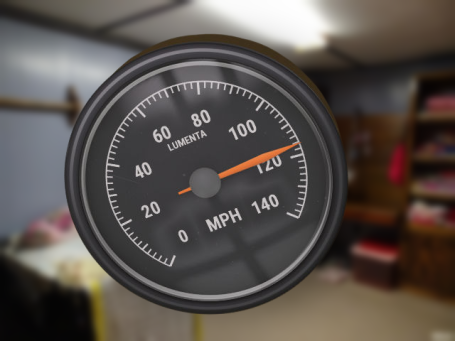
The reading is {"value": 116, "unit": "mph"}
